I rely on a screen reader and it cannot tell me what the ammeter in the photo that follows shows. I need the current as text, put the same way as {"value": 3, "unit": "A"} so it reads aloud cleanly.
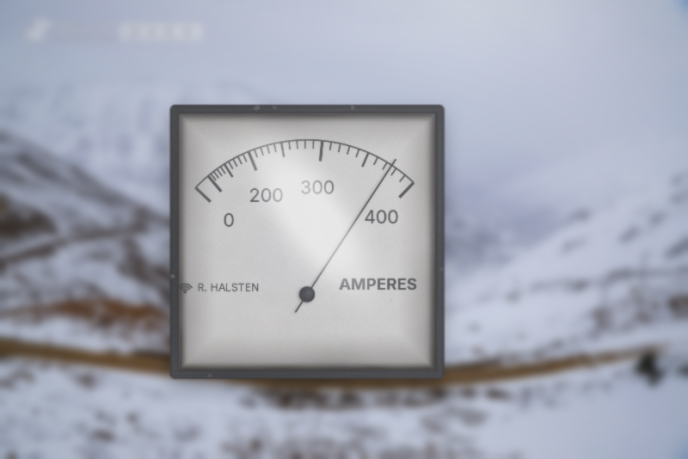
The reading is {"value": 375, "unit": "A"}
